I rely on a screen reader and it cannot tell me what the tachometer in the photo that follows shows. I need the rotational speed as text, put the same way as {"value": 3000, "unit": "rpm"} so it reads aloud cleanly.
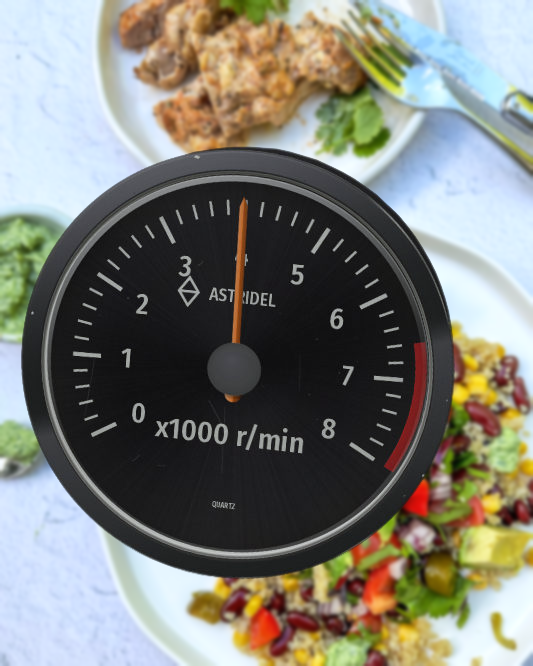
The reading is {"value": 4000, "unit": "rpm"}
